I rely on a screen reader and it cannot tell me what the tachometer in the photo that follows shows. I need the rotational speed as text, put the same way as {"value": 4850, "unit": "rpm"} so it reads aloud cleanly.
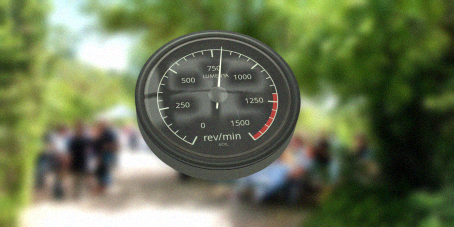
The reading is {"value": 800, "unit": "rpm"}
